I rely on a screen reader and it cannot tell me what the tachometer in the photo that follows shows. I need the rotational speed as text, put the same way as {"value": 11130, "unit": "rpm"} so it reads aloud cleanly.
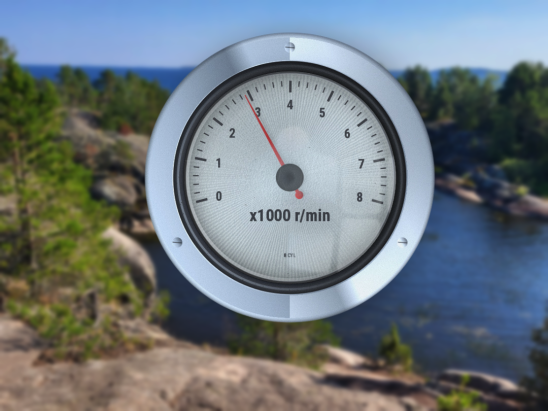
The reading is {"value": 2900, "unit": "rpm"}
